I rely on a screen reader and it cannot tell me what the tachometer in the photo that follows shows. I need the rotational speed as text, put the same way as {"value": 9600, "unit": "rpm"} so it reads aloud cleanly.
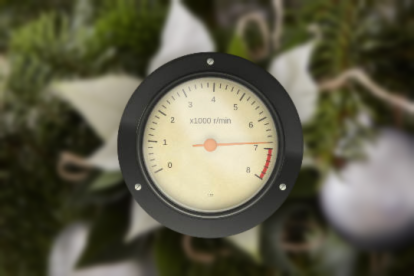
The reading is {"value": 6800, "unit": "rpm"}
